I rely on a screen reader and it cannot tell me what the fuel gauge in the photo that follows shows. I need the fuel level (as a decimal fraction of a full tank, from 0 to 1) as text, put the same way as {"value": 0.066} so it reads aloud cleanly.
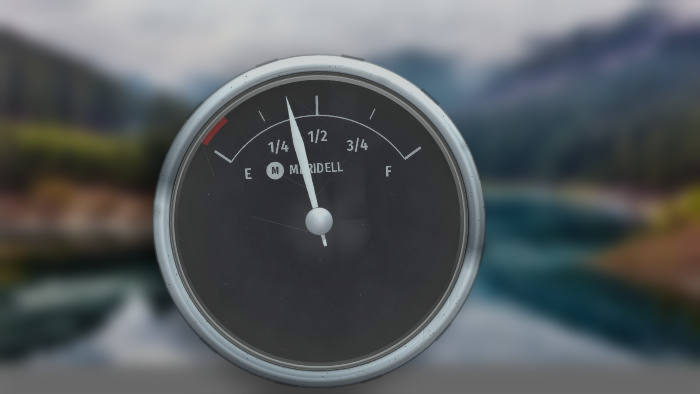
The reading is {"value": 0.375}
